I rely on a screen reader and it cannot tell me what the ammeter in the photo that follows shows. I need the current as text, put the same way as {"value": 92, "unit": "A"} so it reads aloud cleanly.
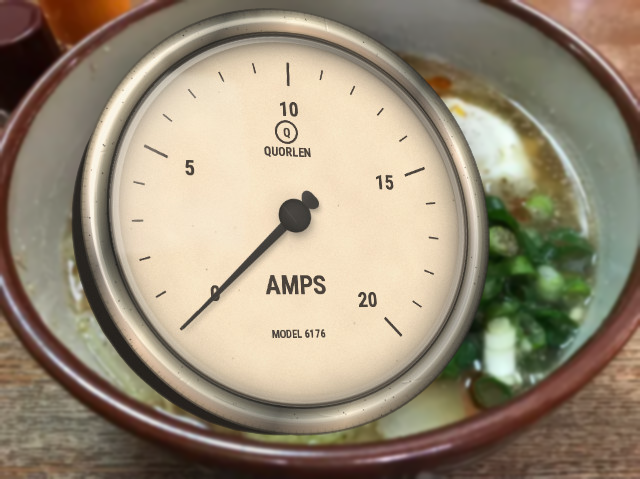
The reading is {"value": 0, "unit": "A"}
